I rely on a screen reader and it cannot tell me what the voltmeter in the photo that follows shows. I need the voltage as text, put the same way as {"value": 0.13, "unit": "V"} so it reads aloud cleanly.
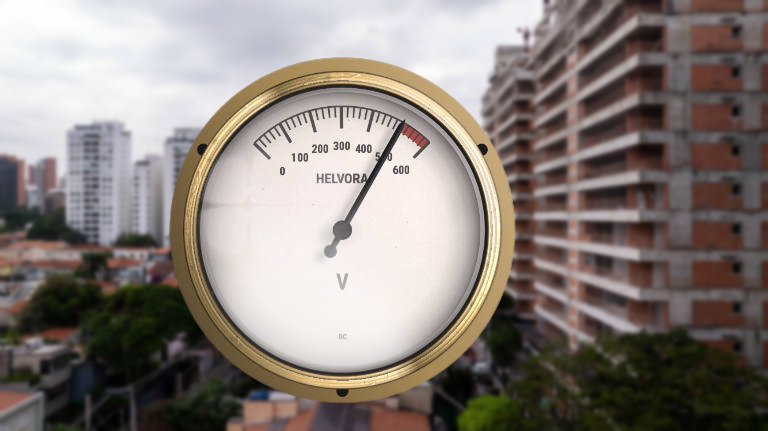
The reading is {"value": 500, "unit": "V"}
